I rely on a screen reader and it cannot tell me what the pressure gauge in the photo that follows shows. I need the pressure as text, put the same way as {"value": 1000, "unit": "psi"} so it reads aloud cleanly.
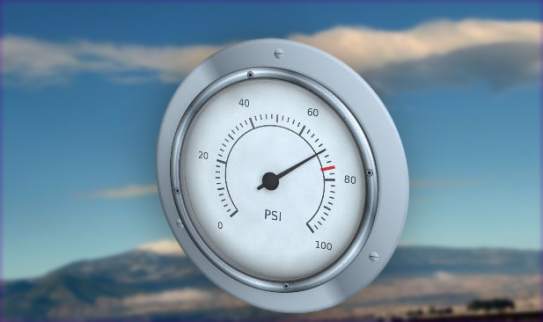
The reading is {"value": 70, "unit": "psi"}
